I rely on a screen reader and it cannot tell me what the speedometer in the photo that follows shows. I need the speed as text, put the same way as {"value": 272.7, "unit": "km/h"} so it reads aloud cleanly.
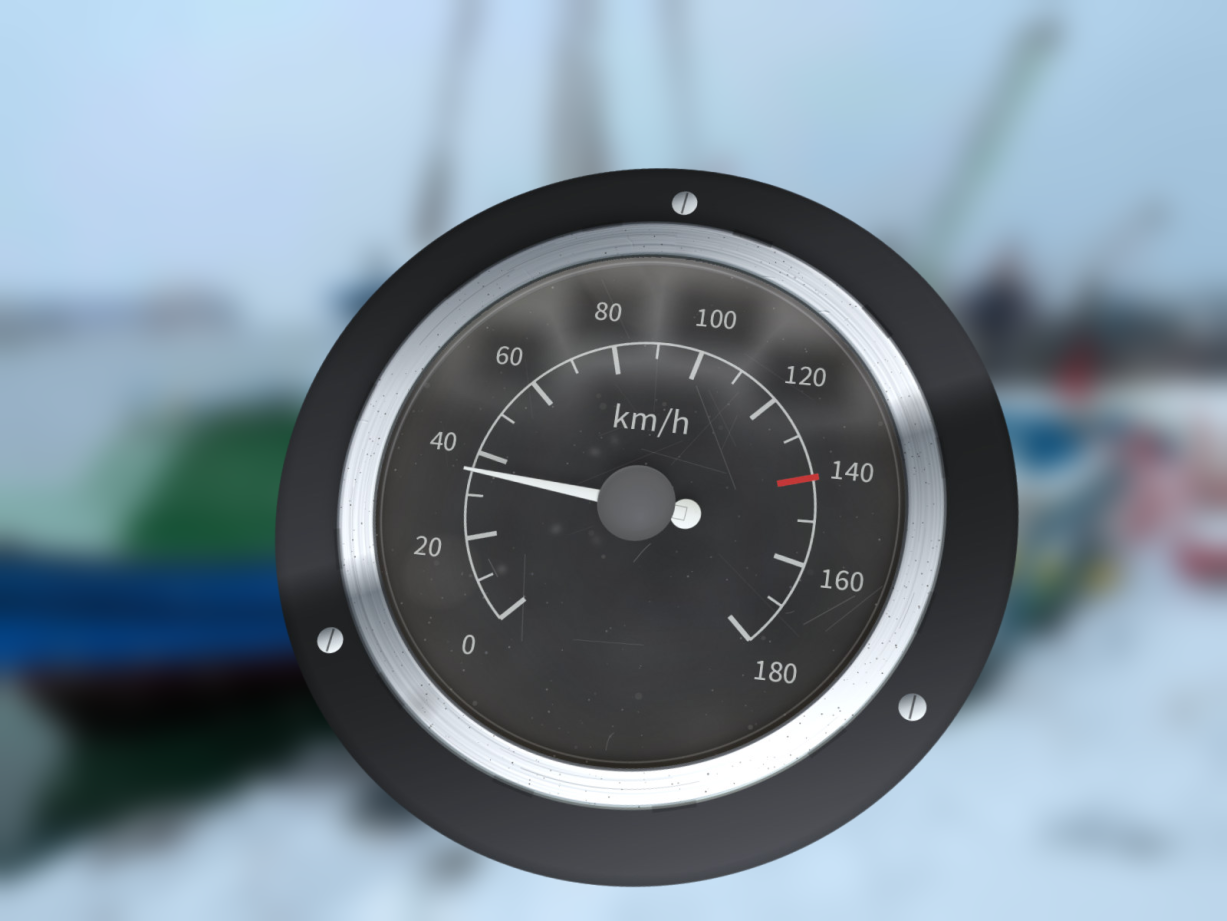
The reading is {"value": 35, "unit": "km/h"}
